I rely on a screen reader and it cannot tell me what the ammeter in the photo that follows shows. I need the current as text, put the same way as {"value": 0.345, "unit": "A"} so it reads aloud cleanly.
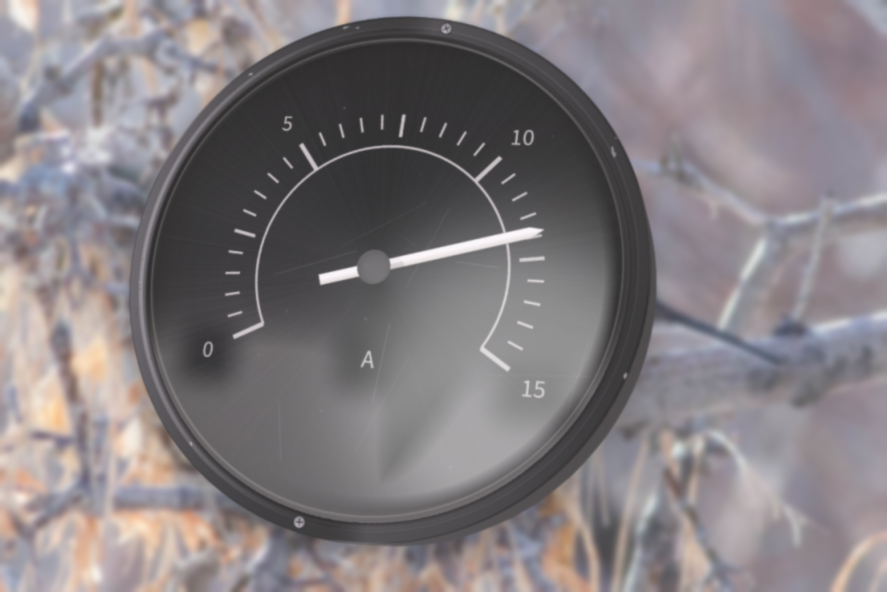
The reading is {"value": 12, "unit": "A"}
